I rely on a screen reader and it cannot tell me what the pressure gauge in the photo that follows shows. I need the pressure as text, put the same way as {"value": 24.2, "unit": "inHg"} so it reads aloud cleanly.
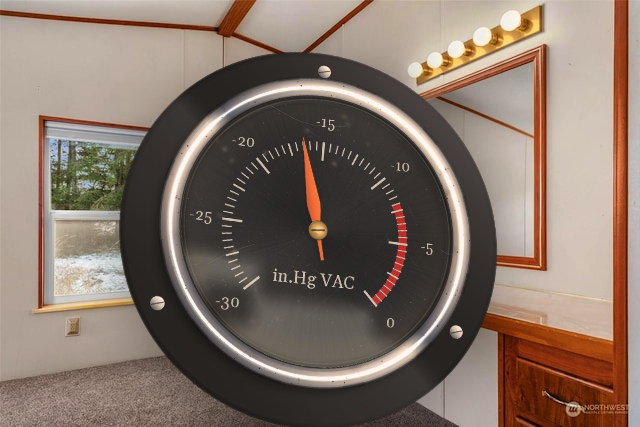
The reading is {"value": -16.5, "unit": "inHg"}
